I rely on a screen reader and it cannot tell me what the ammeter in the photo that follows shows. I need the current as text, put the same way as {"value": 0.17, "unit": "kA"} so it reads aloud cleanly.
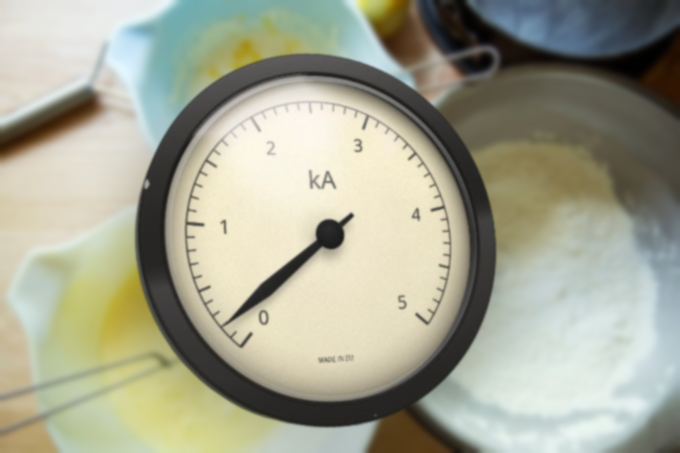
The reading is {"value": 0.2, "unit": "kA"}
